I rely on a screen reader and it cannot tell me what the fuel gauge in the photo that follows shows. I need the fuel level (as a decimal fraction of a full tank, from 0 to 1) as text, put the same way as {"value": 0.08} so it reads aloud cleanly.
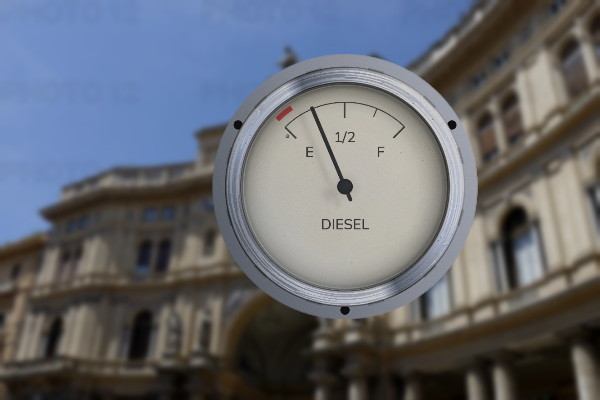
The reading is {"value": 0.25}
